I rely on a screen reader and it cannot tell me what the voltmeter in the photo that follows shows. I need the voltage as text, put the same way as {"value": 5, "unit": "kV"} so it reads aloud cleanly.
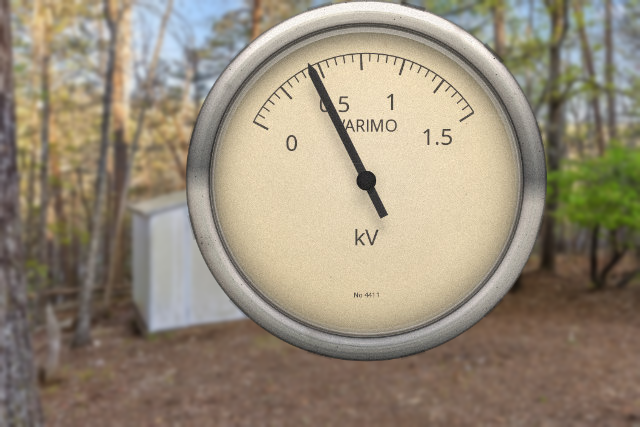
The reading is {"value": 0.45, "unit": "kV"}
